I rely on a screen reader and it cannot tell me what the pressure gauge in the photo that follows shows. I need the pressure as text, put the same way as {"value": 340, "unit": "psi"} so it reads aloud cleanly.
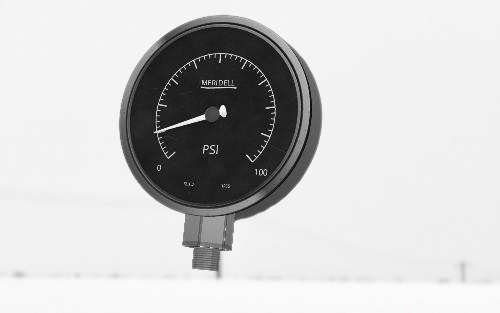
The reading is {"value": 10, "unit": "psi"}
